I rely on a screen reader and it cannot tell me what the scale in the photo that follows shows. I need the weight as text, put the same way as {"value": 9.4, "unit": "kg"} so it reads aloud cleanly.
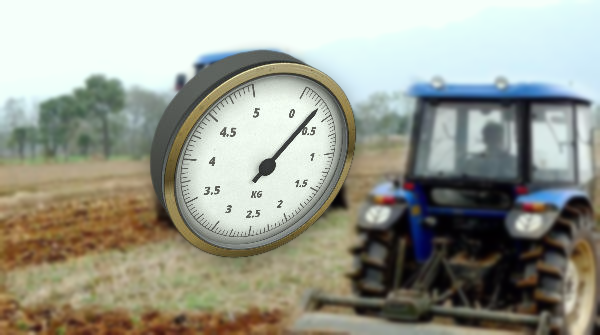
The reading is {"value": 0.25, "unit": "kg"}
